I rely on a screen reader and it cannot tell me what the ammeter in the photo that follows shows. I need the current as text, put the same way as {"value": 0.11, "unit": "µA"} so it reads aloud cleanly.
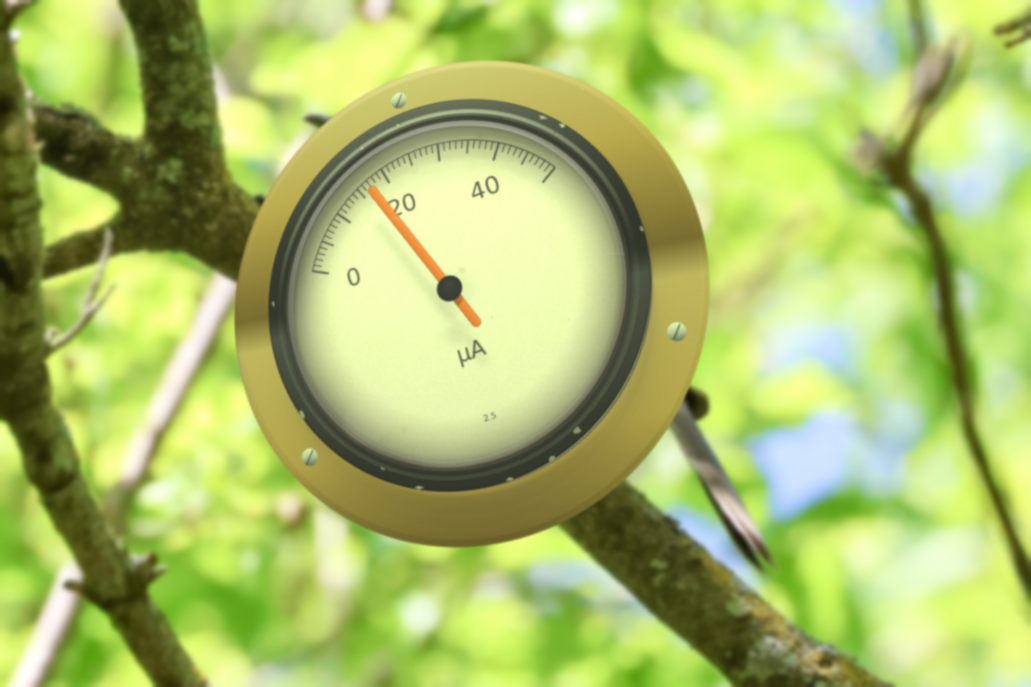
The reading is {"value": 17, "unit": "µA"}
